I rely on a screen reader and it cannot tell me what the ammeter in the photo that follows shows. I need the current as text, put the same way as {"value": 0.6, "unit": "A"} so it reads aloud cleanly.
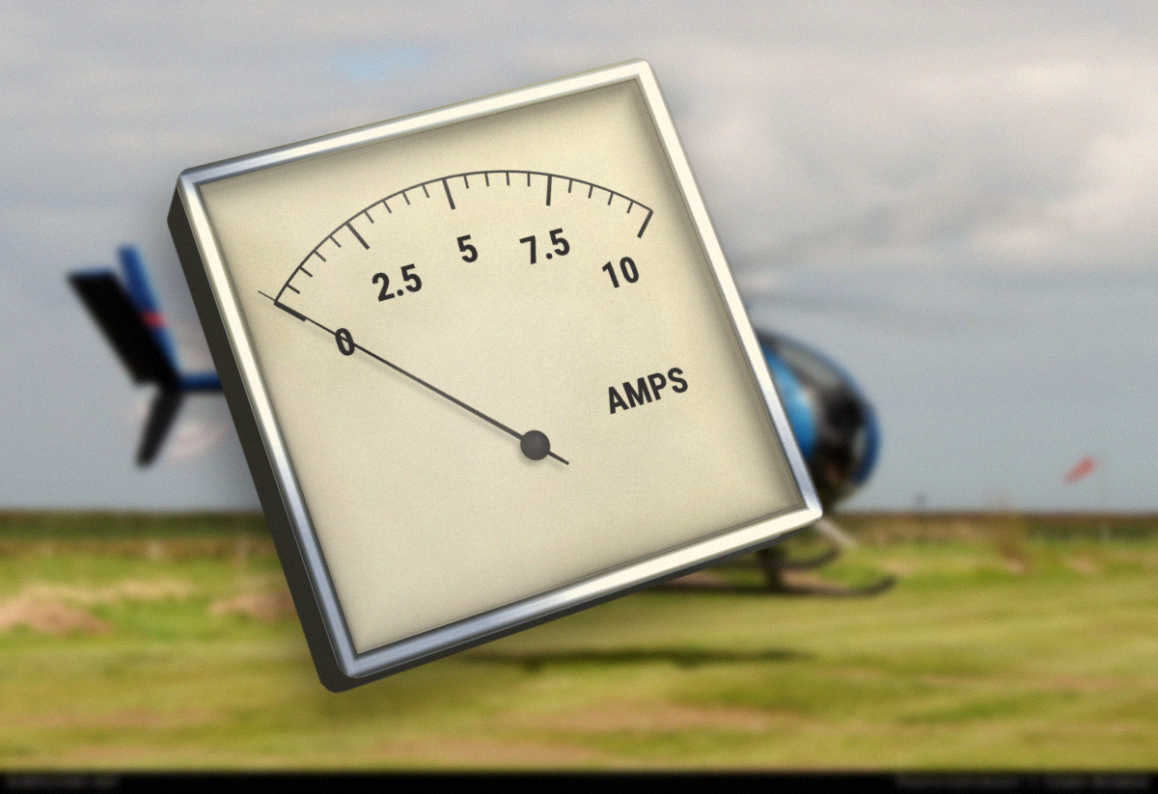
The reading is {"value": 0, "unit": "A"}
